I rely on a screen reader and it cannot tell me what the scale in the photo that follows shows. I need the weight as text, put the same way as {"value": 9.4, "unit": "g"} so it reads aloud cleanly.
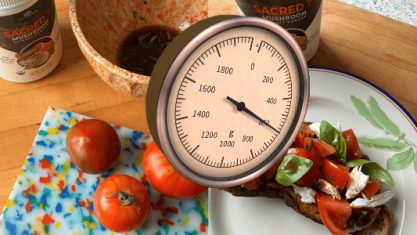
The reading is {"value": 600, "unit": "g"}
